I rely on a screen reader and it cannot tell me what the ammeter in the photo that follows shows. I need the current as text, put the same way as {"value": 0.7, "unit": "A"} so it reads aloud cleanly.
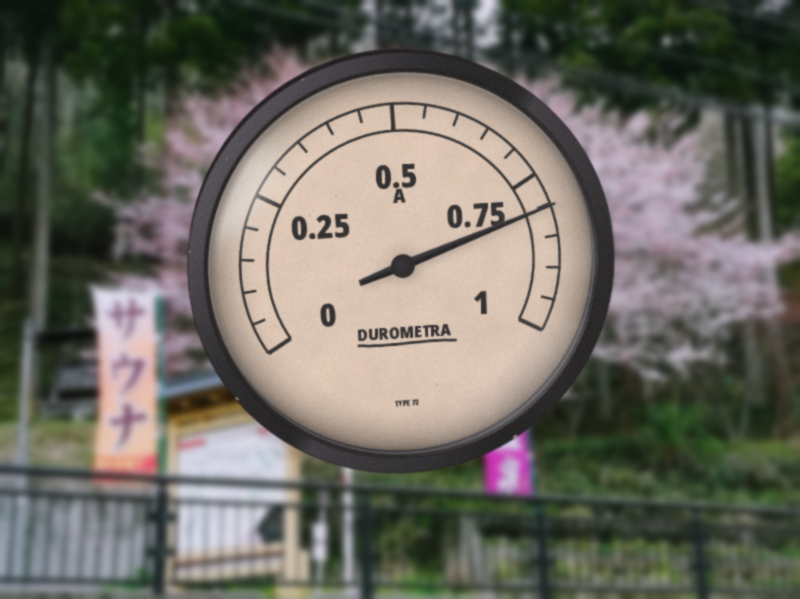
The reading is {"value": 0.8, "unit": "A"}
